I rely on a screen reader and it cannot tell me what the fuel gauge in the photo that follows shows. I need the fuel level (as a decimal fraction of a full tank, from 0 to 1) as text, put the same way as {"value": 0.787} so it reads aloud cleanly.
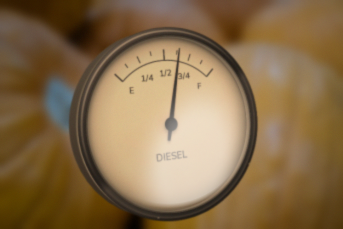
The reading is {"value": 0.625}
